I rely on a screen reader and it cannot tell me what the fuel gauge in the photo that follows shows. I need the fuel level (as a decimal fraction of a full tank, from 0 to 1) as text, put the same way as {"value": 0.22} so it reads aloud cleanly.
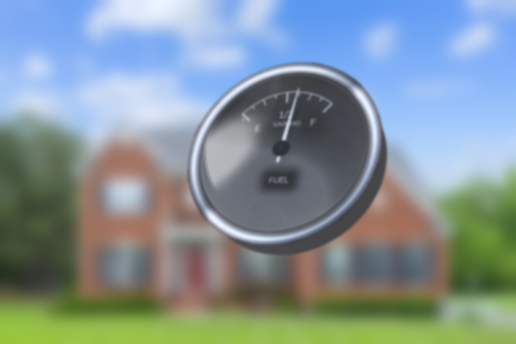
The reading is {"value": 0.625}
